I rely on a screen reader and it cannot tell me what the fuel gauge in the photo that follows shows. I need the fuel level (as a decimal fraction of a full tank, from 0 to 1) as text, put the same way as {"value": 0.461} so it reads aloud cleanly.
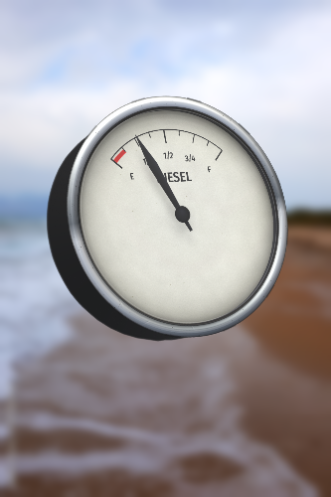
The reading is {"value": 0.25}
